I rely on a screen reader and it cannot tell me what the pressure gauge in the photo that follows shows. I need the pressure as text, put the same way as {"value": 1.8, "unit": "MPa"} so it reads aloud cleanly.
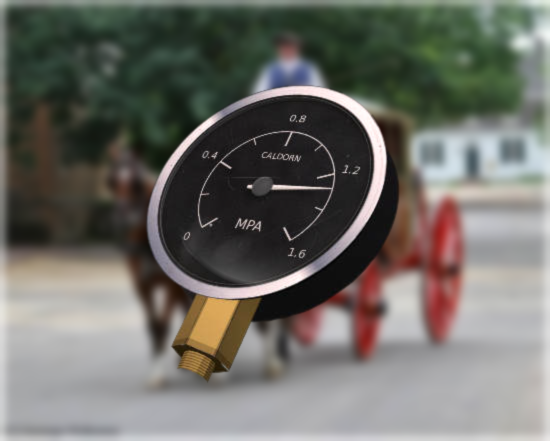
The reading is {"value": 1.3, "unit": "MPa"}
